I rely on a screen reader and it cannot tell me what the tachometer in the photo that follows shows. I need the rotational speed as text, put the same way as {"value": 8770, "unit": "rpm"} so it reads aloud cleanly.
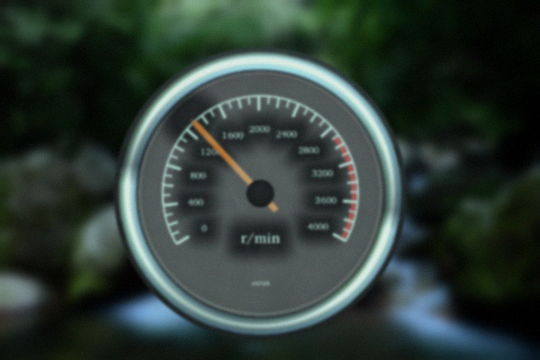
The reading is {"value": 1300, "unit": "rpm"}
